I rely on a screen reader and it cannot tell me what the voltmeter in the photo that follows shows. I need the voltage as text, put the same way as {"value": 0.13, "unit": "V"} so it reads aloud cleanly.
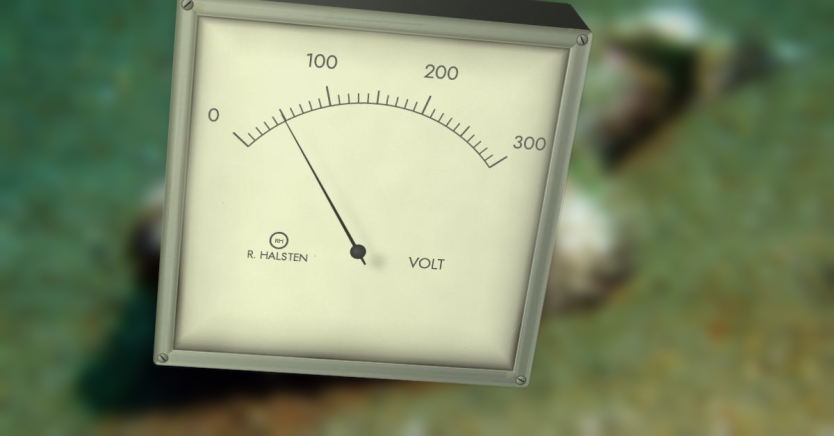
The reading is {"value": 50, "unit": "V"}
